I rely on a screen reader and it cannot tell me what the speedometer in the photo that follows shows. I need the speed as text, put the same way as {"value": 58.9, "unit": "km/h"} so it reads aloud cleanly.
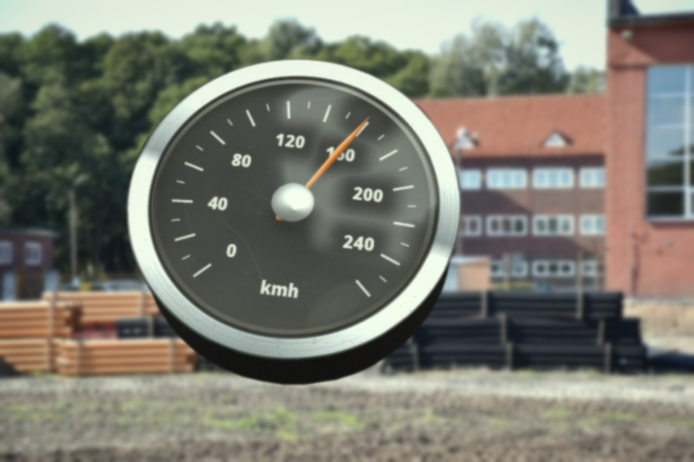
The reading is {"value": 160, "unit": "km/h"}
